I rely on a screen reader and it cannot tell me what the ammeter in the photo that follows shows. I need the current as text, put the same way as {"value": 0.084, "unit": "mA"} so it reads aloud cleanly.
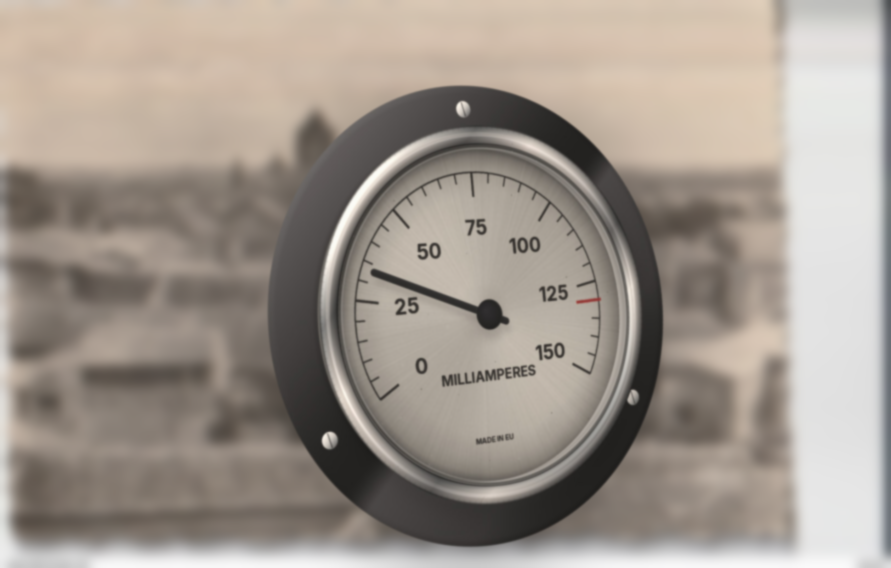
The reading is {"value": 32.5, "unit": "mA"}
